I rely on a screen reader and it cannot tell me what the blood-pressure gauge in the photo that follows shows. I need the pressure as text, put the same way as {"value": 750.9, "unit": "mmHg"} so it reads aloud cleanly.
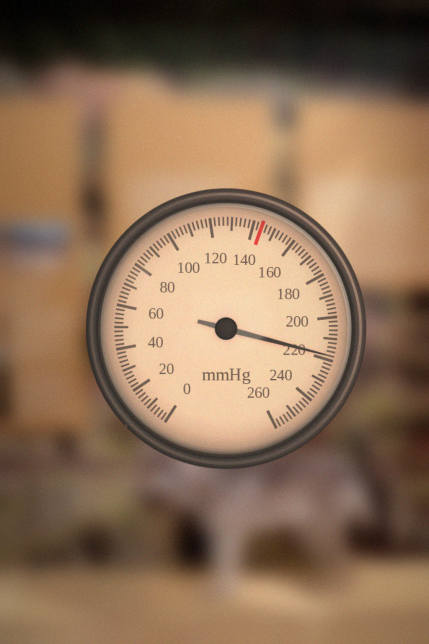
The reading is {"value": 218, "unit": "mmHg"}
